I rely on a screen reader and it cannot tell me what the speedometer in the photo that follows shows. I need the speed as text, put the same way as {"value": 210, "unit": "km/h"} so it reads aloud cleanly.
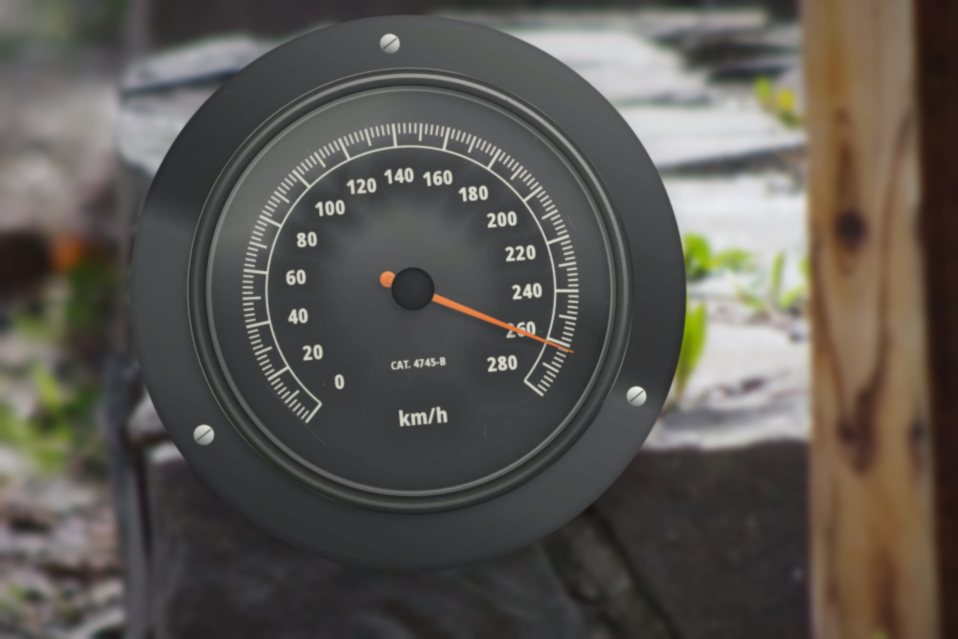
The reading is {"value": 262, "unit": "km/h"}
